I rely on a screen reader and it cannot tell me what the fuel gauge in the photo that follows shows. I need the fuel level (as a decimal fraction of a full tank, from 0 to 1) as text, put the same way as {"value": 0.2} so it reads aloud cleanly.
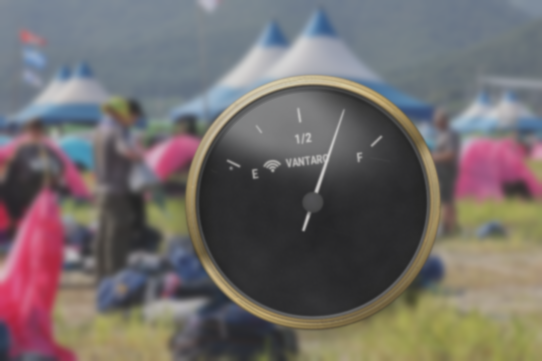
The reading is {"value": 0.75}
